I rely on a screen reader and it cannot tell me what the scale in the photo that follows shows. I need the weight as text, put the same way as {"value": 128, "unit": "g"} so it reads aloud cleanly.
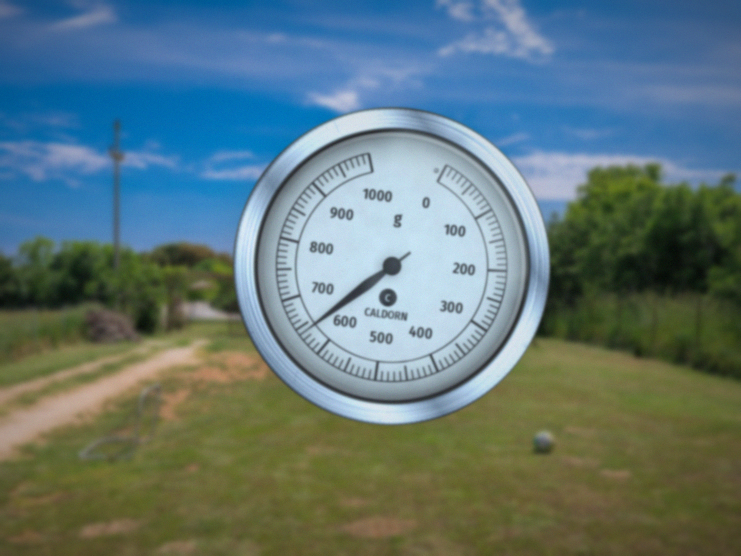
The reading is {"value": 640, "unit": "g"}
